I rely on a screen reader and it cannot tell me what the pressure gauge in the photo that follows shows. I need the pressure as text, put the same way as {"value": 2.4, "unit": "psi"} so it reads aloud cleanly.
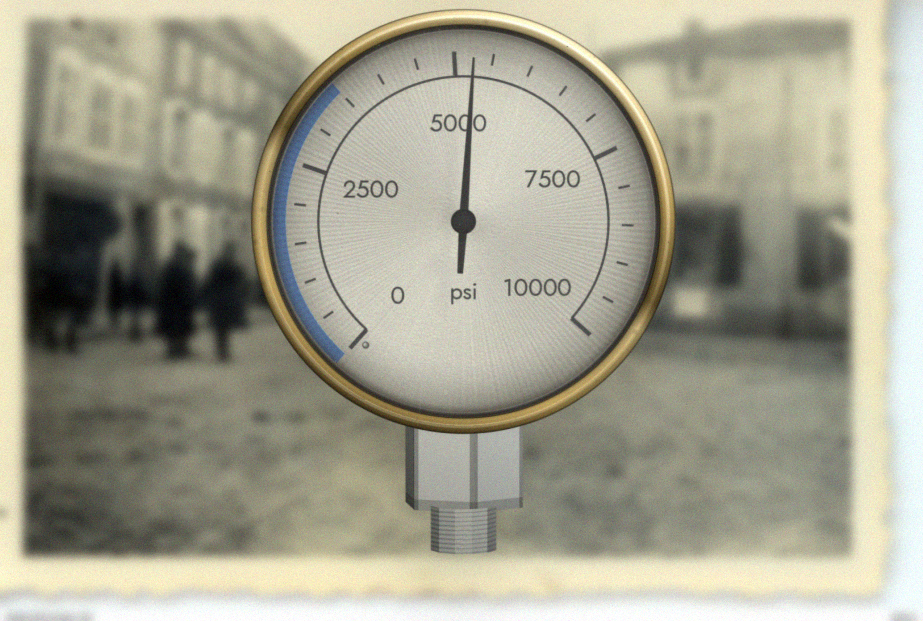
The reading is {"value": 5250, "unit": "psi"}
